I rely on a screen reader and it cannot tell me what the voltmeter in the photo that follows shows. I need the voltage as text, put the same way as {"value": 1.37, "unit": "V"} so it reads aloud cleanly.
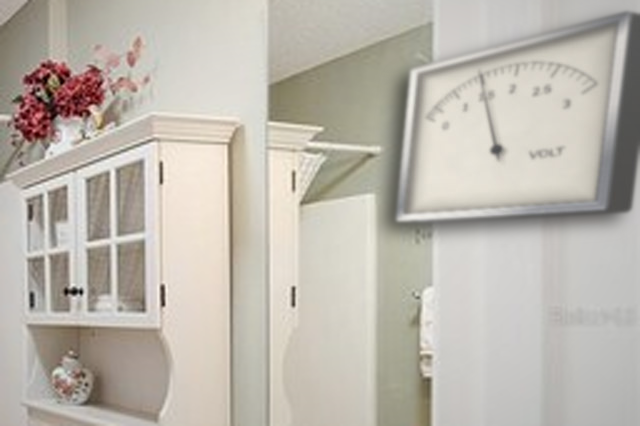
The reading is {"value": 1.5, "unit": "V"}
